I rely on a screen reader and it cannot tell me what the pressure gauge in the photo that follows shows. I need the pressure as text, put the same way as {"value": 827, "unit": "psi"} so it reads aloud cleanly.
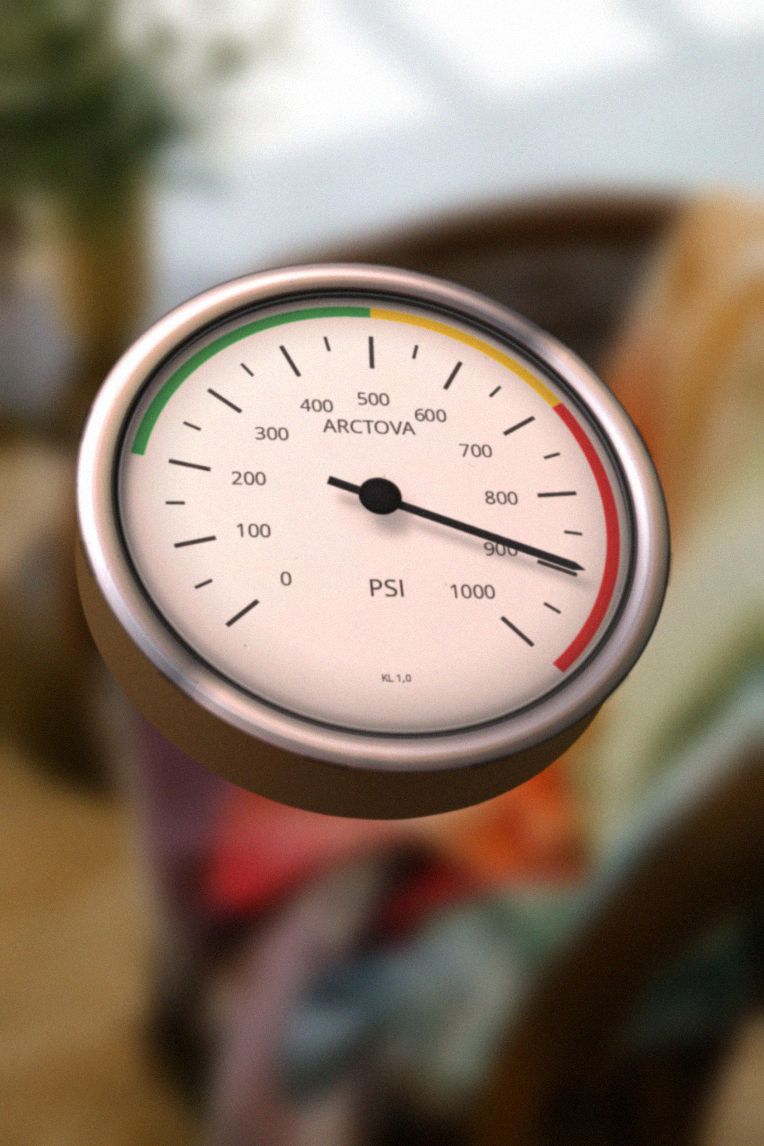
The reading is {"value": 900, "unit": "psi"}
